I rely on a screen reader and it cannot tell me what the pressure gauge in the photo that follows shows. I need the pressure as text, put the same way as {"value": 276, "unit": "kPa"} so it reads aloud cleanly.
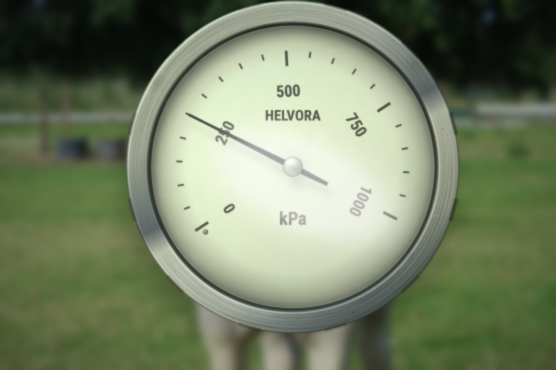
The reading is {"value": 250, "unit": "kPa"}
